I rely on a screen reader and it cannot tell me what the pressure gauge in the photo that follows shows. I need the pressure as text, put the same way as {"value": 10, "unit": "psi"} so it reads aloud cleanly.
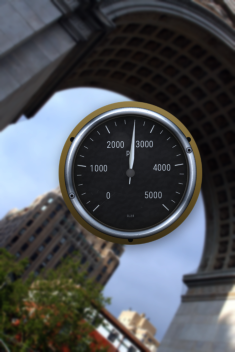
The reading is {"value": 2600, "unit": "psi"}
